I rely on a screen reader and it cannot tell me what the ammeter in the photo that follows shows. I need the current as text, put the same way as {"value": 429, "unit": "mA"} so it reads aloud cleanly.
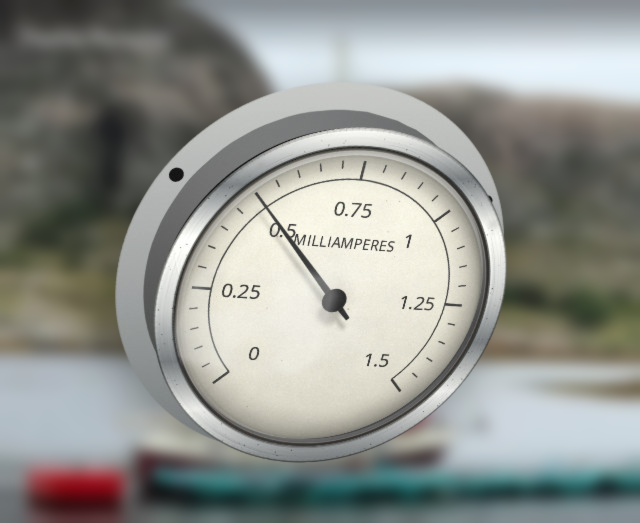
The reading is {"value": 0.5, "unit": "mA"}
